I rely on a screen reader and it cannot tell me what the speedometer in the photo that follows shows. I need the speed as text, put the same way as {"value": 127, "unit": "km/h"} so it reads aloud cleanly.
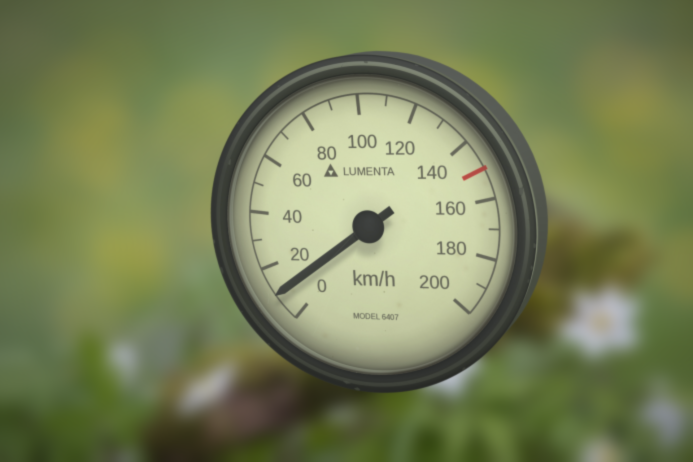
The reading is {"value": 10, "unit": "km/h"}
